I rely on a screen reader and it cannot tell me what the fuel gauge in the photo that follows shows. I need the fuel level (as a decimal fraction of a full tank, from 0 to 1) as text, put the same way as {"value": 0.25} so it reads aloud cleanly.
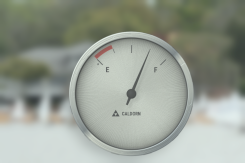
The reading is {"value": 0.75}
